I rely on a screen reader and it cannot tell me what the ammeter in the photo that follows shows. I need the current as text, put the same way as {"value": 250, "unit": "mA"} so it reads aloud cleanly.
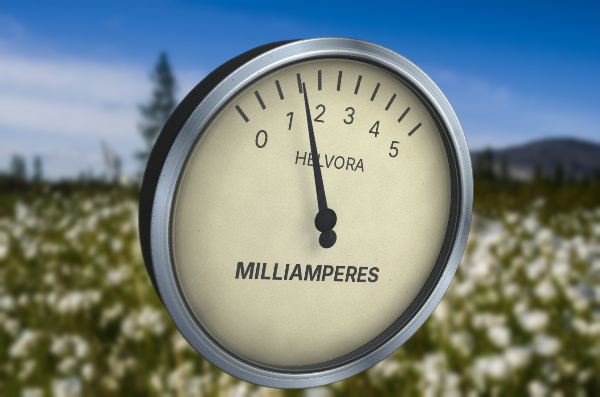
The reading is {"value": 1.5, "unit": "mA"}
